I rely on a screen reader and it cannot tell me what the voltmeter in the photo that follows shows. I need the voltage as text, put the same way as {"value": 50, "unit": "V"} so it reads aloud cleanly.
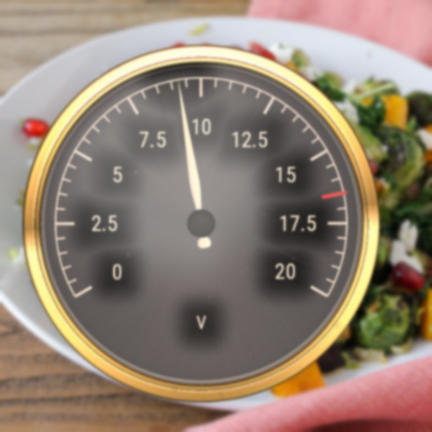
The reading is {"value": 9.25, "unit": "V"}
